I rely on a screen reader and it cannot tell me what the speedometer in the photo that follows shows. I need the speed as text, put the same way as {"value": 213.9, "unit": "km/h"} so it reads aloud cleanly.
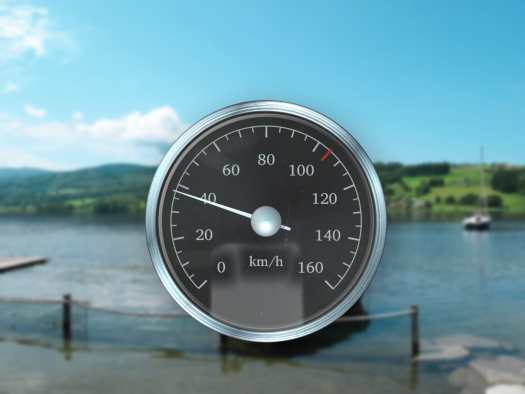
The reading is {"value": 37.5, "unit": "km/h"}
